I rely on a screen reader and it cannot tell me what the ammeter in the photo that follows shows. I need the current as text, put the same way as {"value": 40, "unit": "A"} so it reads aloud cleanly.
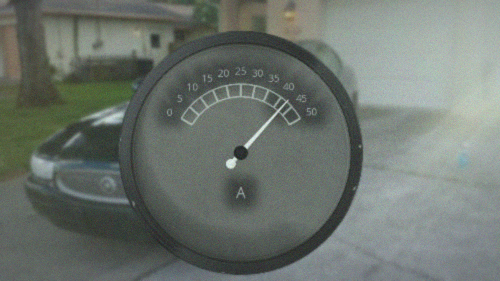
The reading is {"value": 42.5, "unit": "A"}
